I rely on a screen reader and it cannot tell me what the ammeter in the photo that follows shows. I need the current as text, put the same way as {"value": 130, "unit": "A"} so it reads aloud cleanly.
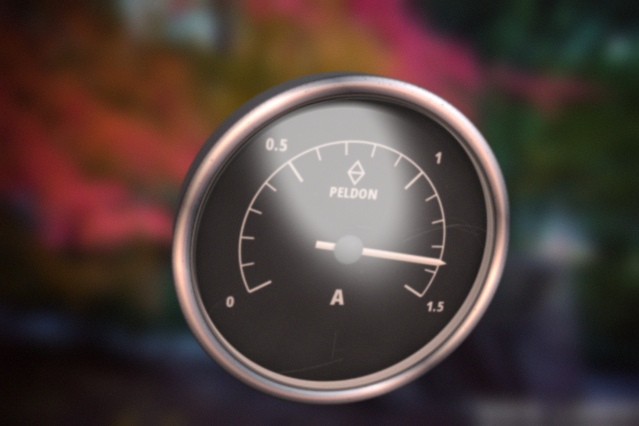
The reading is {"value": 1.35, "unit": "A"}
